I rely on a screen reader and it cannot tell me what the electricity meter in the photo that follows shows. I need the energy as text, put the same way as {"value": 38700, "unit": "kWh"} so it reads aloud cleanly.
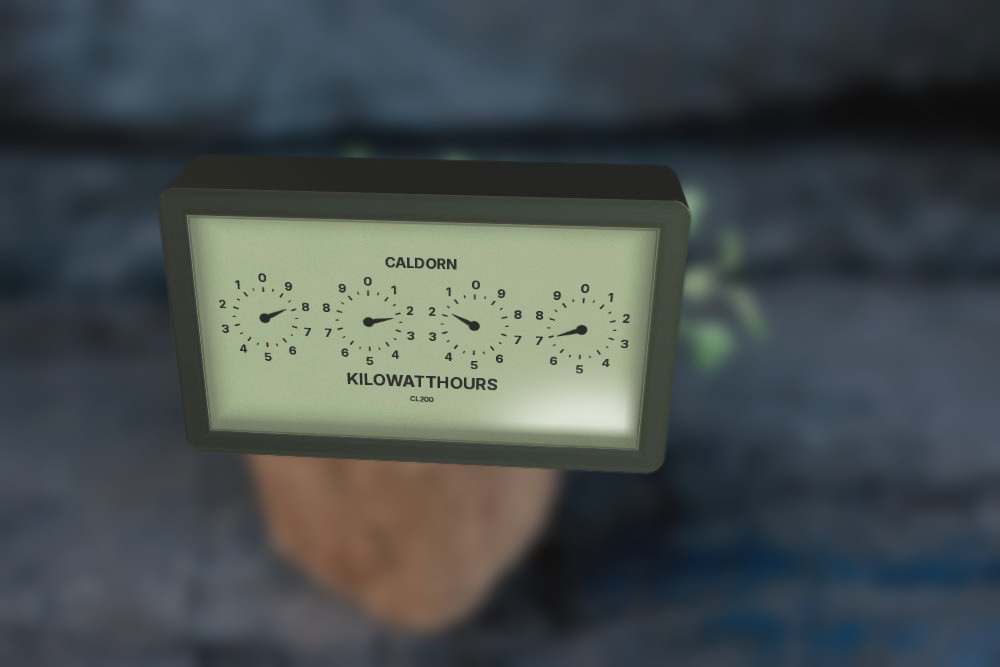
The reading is {"value": 8217, "unit": "kWh"}
